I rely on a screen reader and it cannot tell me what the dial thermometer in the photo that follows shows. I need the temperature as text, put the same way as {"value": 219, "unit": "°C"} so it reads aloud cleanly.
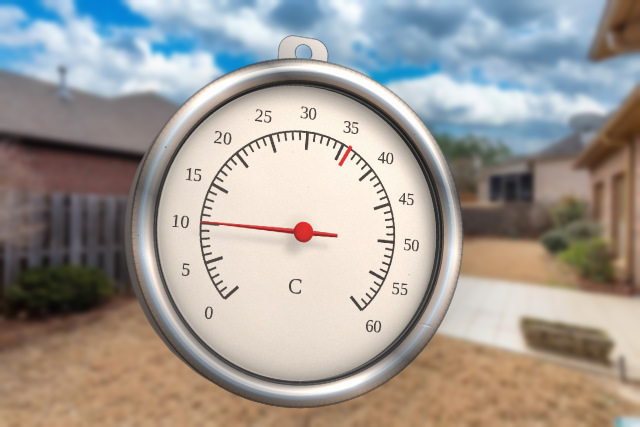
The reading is {"value": 10, "unit": "°C"}
